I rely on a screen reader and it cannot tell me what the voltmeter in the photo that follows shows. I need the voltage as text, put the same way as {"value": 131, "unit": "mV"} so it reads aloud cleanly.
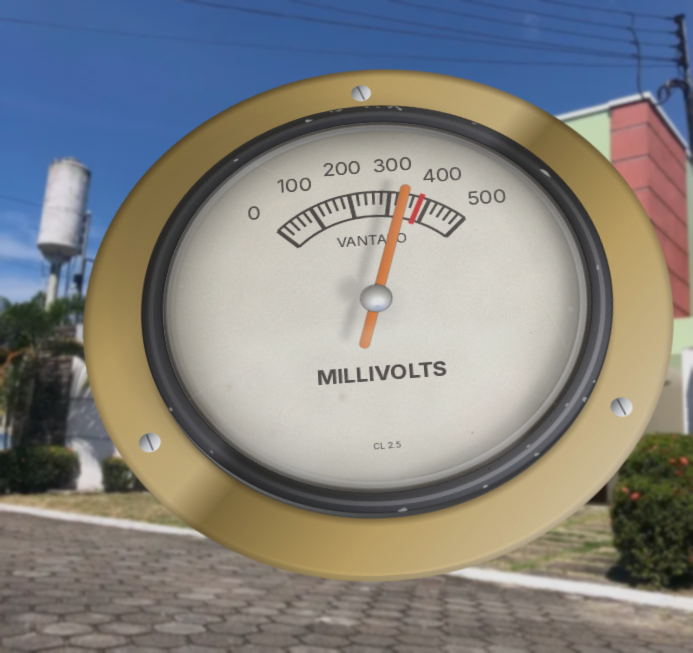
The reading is {"value": 340, "unit": "mV"}
